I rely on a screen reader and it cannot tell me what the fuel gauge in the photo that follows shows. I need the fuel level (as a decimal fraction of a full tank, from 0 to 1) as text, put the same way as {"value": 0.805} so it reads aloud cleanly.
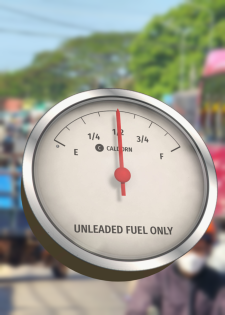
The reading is {"value": 0.5}
